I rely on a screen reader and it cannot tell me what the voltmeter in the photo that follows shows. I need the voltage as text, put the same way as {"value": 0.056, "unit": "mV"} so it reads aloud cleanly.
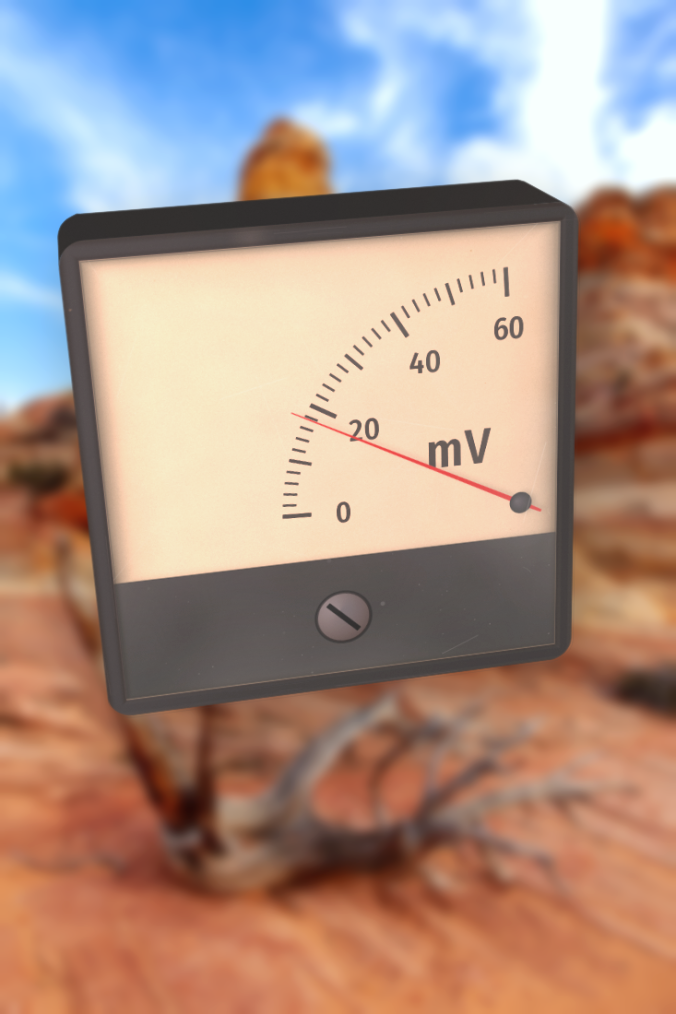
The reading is {"value": 18, "unit": "mV"}
